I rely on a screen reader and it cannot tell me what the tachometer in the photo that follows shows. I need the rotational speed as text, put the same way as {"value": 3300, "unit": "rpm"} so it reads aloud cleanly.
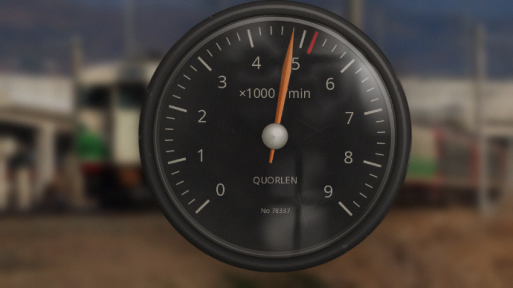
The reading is {"value": 4800, "unit": "rpm"}
